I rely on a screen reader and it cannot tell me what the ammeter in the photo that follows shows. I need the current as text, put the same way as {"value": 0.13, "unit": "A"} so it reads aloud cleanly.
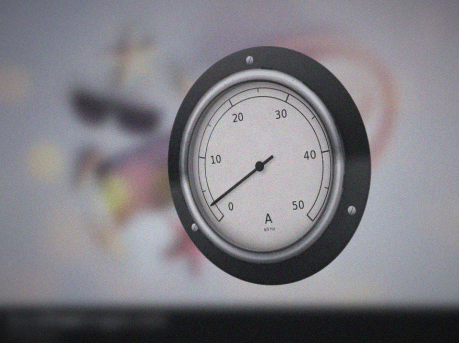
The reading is {"value": 2.5, "unit": "A"}
